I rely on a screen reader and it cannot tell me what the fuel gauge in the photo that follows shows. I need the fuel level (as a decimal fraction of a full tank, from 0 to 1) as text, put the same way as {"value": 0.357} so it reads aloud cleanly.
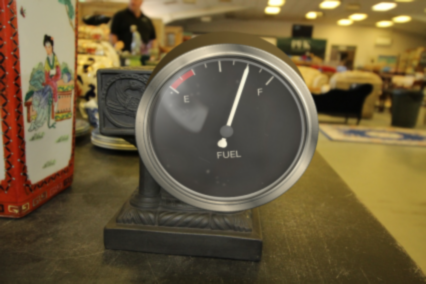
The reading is {"value": 0.75}
